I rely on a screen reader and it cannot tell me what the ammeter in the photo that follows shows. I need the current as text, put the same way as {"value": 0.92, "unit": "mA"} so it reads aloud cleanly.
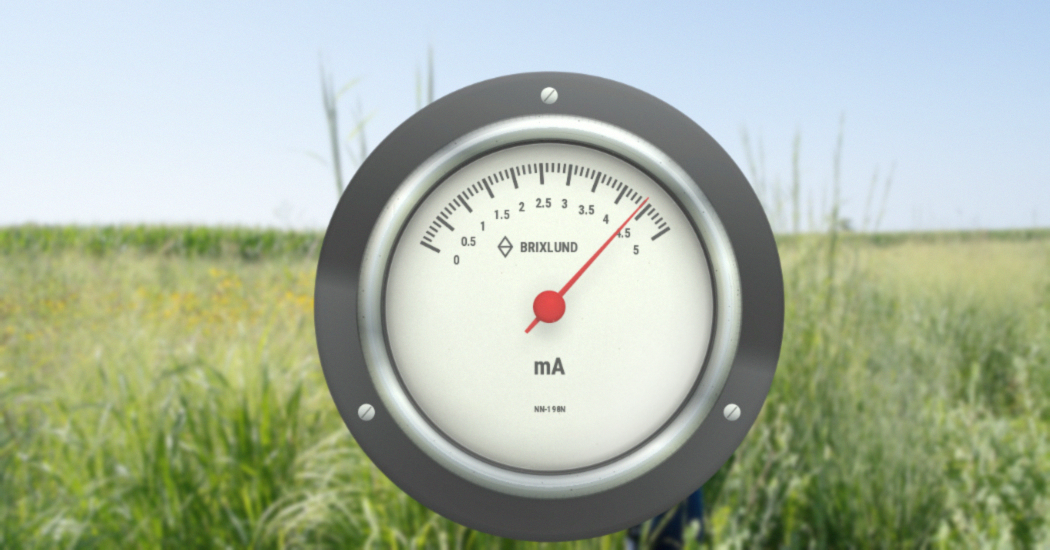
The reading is {"value": 4.4, "unit": "mA"}
